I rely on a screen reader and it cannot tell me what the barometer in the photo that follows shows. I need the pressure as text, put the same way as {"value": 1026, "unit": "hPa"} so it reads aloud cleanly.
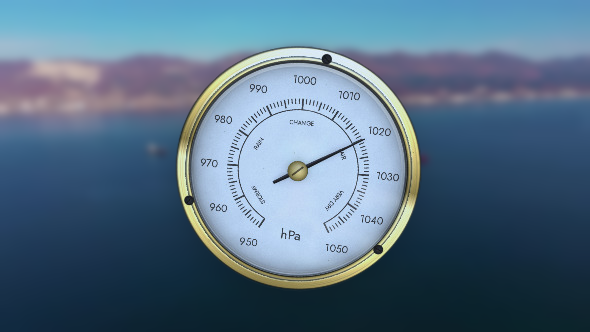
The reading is {"value": 1020, "unit": "hPa"}
